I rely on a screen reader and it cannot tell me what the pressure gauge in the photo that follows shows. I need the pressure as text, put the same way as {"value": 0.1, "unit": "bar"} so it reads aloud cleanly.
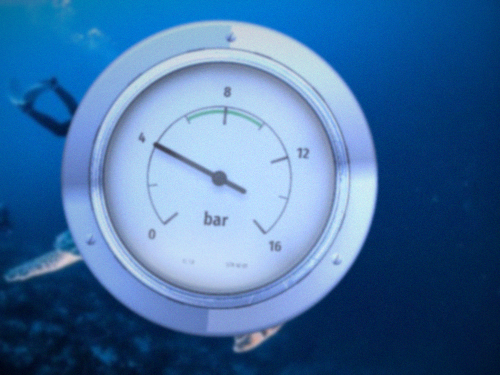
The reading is {"value": 4, "unit": "bar"}
